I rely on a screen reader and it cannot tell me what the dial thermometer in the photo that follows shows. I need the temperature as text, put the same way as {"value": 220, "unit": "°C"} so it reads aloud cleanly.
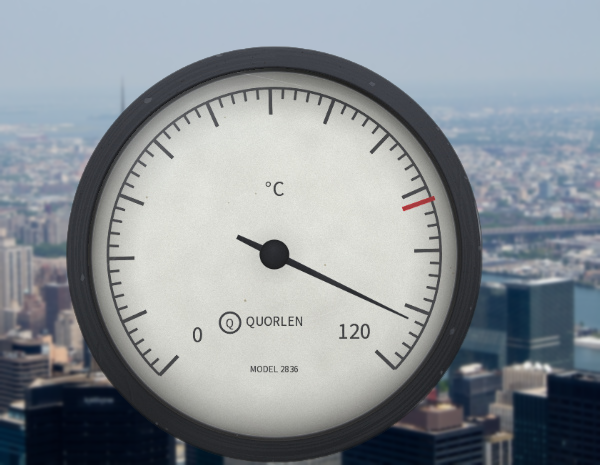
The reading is {"value": 112, "unit": "°C"}
